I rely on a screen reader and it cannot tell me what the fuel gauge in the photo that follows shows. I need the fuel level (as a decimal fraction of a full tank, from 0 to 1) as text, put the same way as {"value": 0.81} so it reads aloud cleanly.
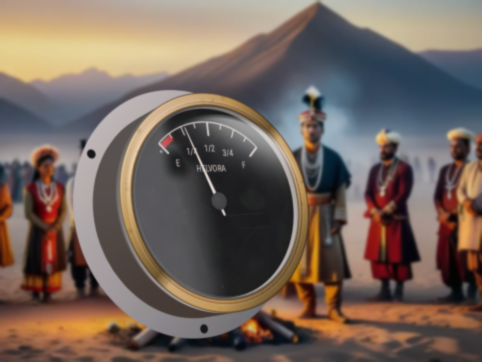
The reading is {"value": 0.25}
